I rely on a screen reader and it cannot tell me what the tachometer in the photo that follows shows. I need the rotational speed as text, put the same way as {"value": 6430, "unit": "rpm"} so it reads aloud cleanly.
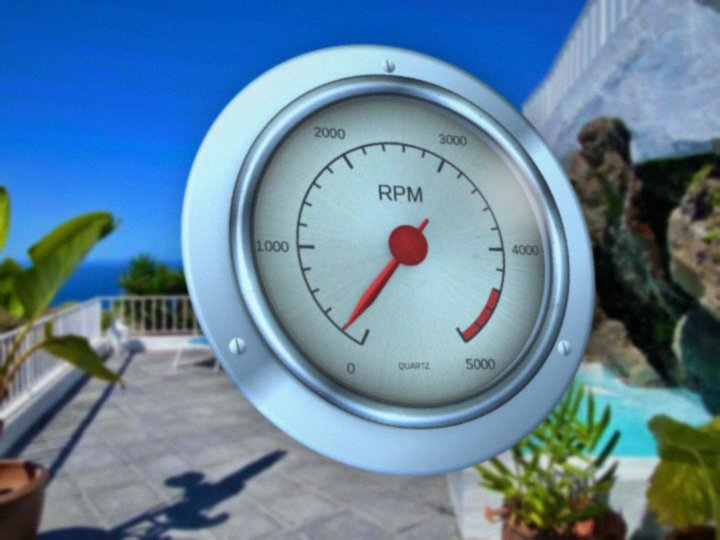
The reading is {"value": 200, "unit": "rpm"}
